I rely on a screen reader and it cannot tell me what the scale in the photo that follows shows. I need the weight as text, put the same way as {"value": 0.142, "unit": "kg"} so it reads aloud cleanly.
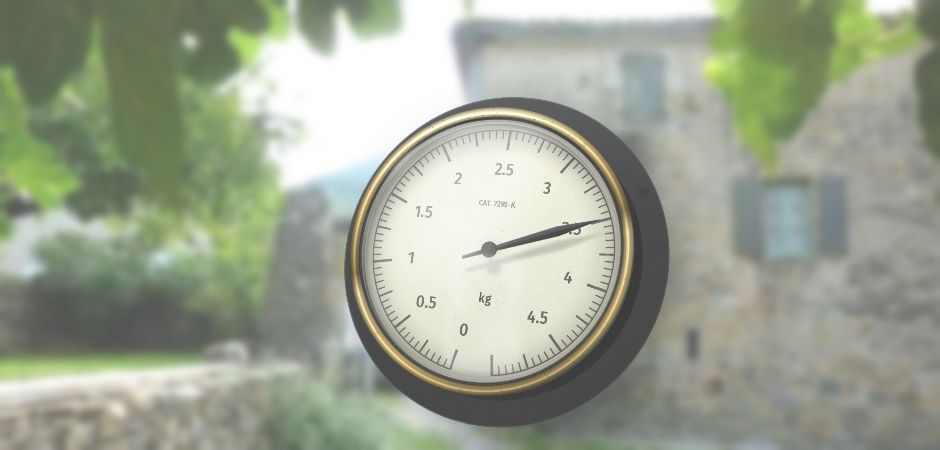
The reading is {"value": 3.5, "unit": "kg"}
